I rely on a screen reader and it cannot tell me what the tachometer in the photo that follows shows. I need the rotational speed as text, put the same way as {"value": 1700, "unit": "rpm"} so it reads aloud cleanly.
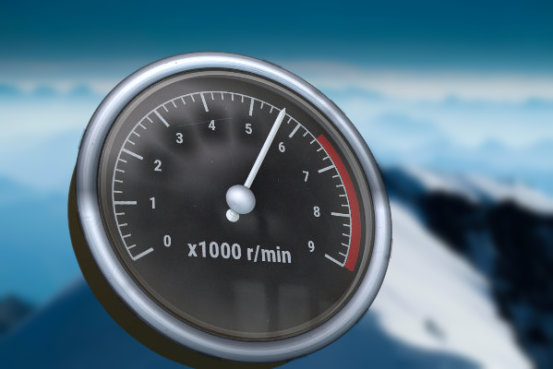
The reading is {"value": 5600, "unit": "rpm"}
